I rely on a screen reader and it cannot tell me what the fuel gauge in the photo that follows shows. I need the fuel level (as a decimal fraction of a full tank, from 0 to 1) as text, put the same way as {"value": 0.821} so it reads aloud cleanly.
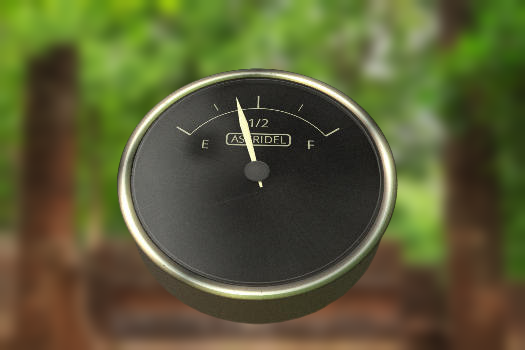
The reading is {"value": 0.375}
